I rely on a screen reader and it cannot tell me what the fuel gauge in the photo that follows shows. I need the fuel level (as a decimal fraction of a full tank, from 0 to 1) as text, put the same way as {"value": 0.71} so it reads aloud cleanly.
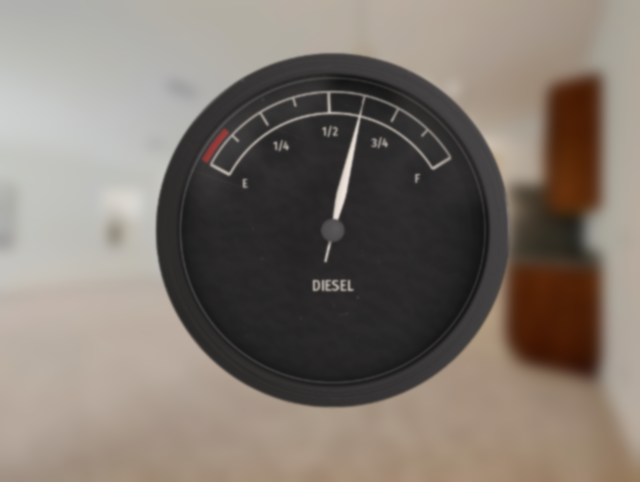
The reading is {"value": 0.625}
